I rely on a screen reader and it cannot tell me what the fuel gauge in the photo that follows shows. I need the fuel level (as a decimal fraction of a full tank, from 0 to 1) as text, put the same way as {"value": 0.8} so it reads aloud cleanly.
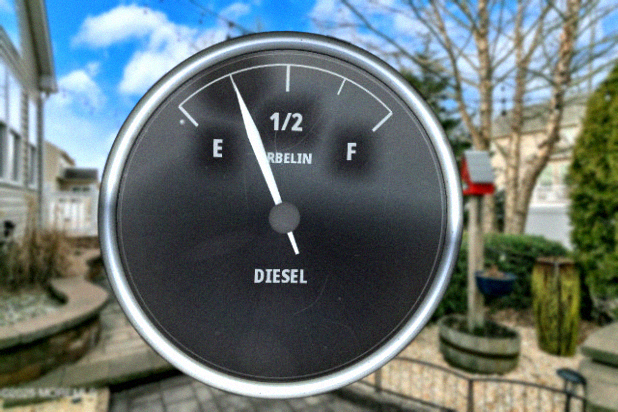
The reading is {"value": 0.25}
